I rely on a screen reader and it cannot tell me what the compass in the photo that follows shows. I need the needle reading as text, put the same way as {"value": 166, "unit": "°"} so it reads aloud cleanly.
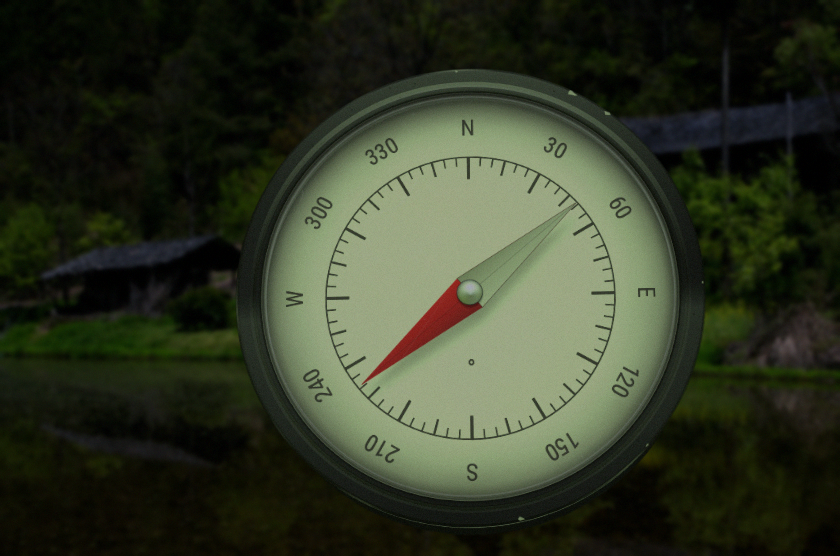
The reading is {"value": 230, "unit": "°"}
